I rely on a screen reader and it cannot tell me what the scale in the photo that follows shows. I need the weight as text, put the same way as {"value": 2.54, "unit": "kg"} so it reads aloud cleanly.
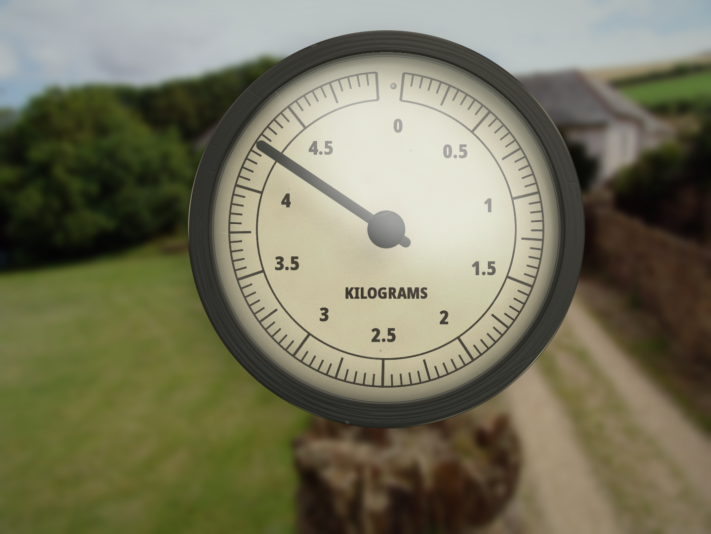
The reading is {"value": 4.25, "unit": "kg"}
